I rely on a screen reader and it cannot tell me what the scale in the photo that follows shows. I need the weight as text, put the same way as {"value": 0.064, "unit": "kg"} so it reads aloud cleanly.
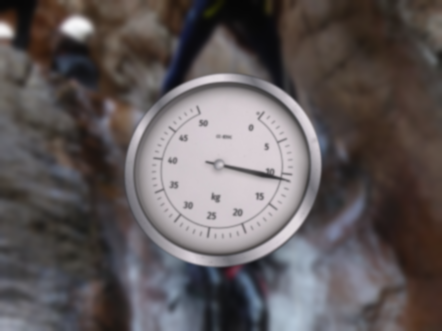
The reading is {"value": 11, "unit": "kg"}
